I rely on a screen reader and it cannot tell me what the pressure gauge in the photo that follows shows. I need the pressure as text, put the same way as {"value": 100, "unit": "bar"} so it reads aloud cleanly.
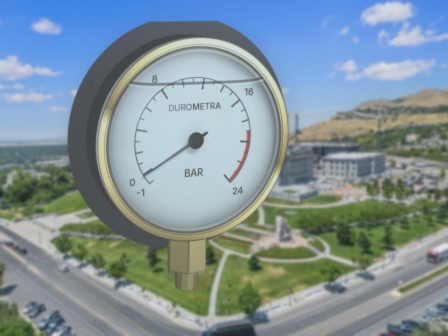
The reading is {"value": 0, "unit": "bar"}
